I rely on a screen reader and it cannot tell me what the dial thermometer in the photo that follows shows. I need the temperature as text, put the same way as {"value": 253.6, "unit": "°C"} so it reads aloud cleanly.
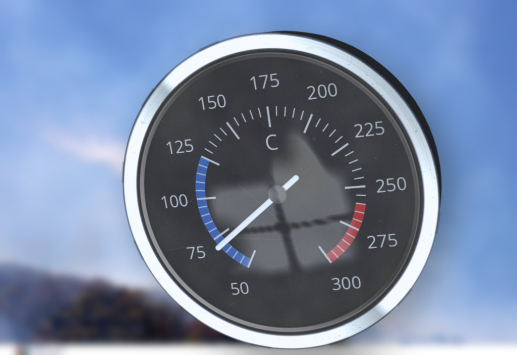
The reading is {"value": 70, "unit": "°C"}
